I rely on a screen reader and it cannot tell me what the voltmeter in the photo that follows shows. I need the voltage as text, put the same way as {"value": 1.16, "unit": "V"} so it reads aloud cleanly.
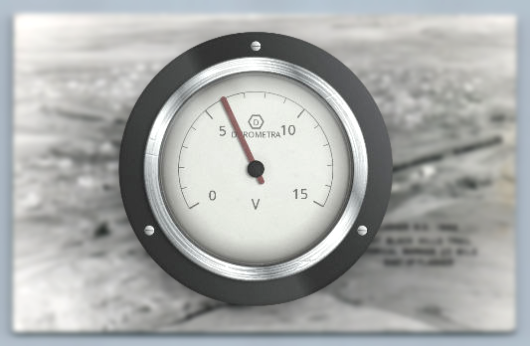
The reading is {"value": 6, "unit": "V"}
